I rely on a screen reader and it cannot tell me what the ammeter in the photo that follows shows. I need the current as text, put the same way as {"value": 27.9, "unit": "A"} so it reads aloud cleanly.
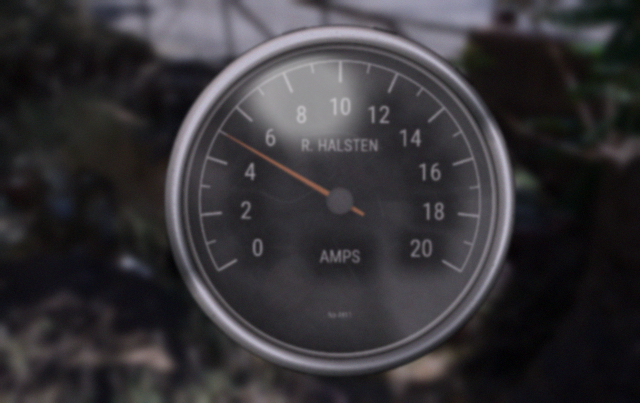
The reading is {"value": 5, "unit": "A"}
